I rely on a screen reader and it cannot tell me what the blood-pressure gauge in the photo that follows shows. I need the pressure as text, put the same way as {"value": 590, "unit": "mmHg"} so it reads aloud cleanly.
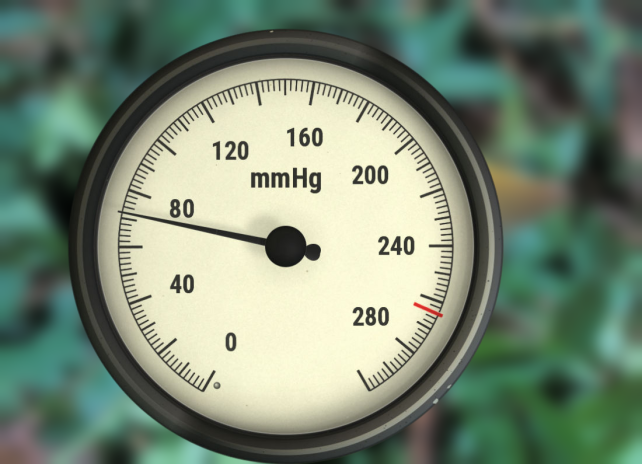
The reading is {"value": 72, "unit": "mmHg"}
